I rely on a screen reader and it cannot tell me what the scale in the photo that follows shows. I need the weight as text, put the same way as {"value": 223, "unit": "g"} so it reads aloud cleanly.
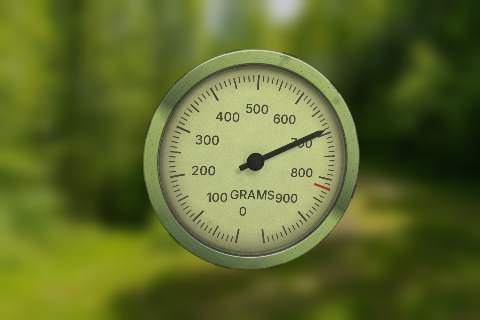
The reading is {"value": 690, "unit": "g"}
